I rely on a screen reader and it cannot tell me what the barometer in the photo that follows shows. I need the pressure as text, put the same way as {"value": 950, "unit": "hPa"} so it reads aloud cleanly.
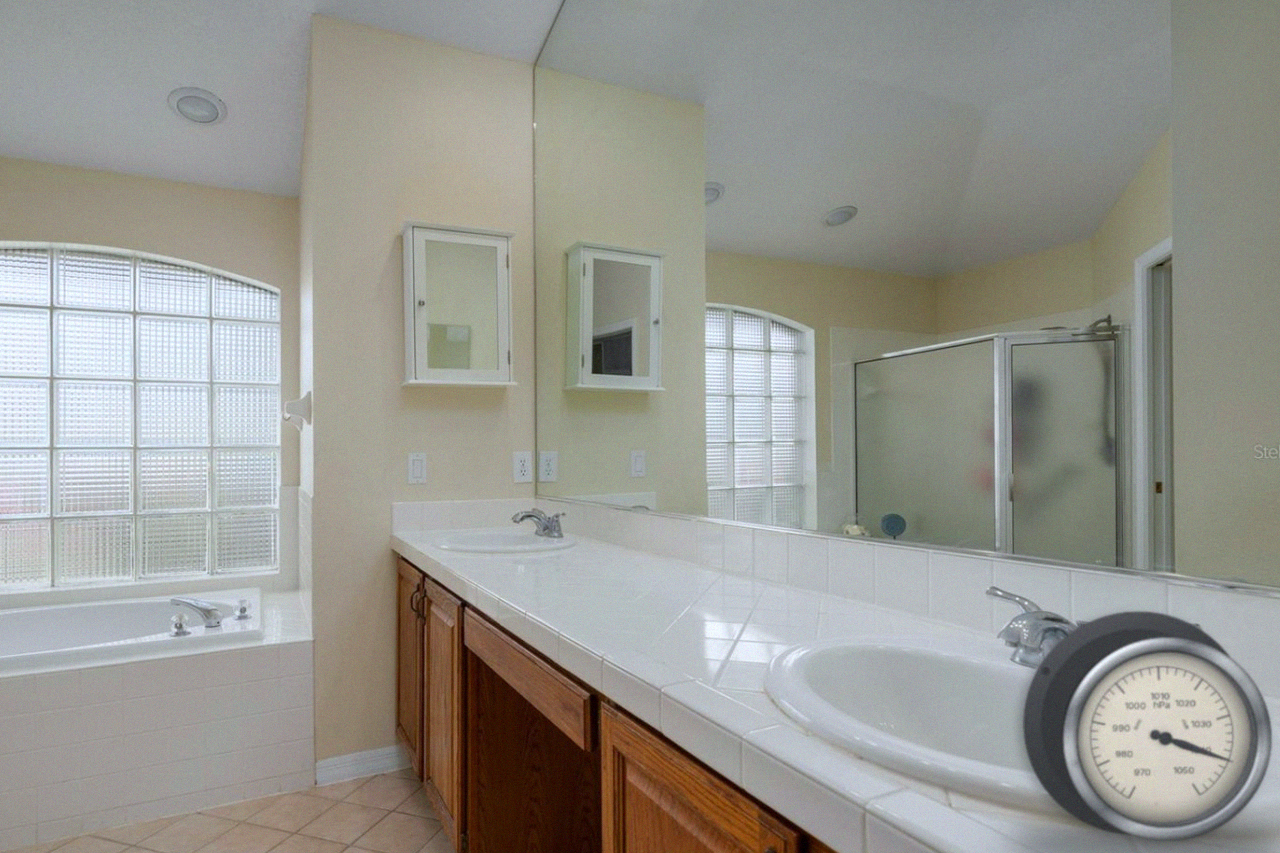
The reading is {"value": 1040, "unit": "hPa"}
